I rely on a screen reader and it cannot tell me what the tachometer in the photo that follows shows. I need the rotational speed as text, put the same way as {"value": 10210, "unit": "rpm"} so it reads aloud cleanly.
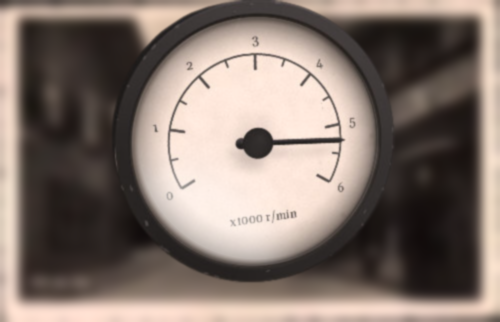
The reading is {"value": 5250, "unit": "rpm"}
